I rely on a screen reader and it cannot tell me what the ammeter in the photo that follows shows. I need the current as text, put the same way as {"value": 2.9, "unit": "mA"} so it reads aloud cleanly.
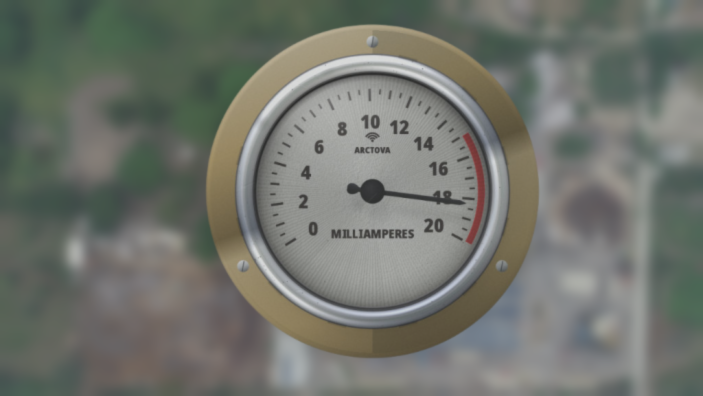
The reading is {"value": 18.25, "unit": "mA"}
